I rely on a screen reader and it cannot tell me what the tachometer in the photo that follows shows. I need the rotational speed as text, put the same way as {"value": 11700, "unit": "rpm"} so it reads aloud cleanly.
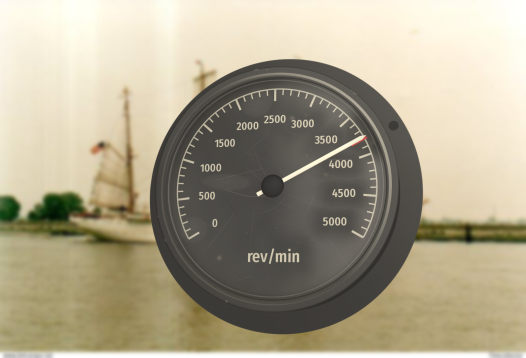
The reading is {"value": 3800, "unit": "rpm"}
